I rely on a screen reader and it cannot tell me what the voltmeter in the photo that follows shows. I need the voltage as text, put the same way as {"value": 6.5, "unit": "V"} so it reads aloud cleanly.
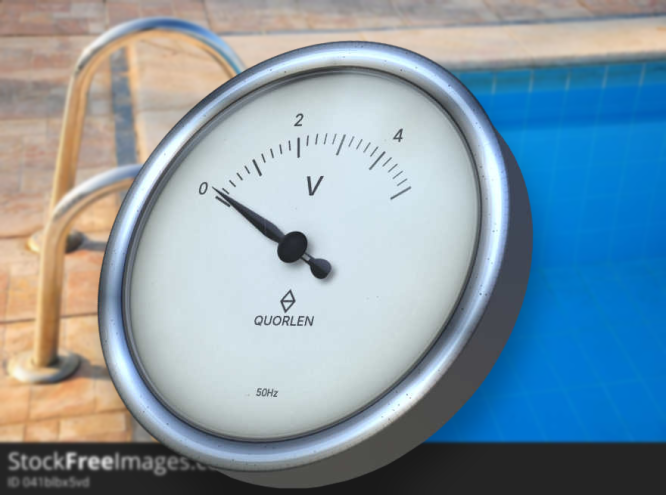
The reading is {"value": 0.1, "unit": "V"}
